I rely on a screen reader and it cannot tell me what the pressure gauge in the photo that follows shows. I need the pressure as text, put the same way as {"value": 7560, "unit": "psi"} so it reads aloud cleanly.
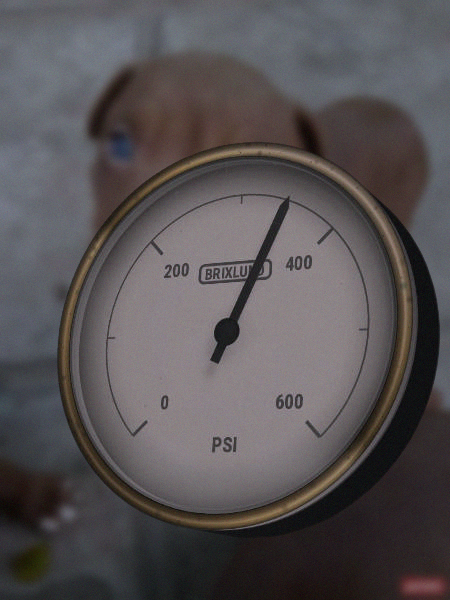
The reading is {"value": 350, "unit": "psi"}
